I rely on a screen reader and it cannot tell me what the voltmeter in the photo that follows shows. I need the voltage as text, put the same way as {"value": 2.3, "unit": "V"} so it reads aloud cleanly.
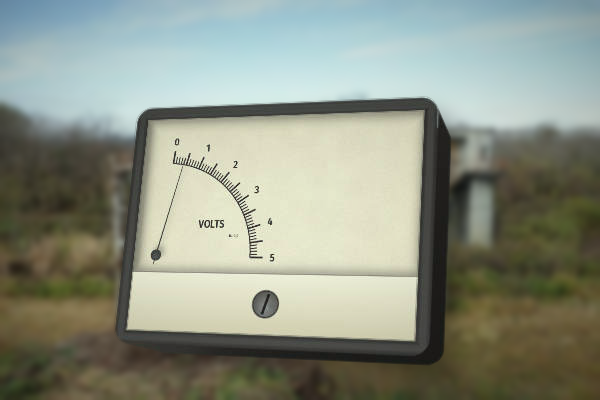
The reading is {"value": 0.5, "unit": "V"}
